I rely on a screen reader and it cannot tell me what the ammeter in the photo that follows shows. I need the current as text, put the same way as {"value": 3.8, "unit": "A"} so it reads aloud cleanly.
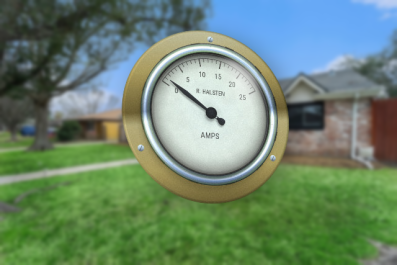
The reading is {"value": 1, "unit": "A"}
